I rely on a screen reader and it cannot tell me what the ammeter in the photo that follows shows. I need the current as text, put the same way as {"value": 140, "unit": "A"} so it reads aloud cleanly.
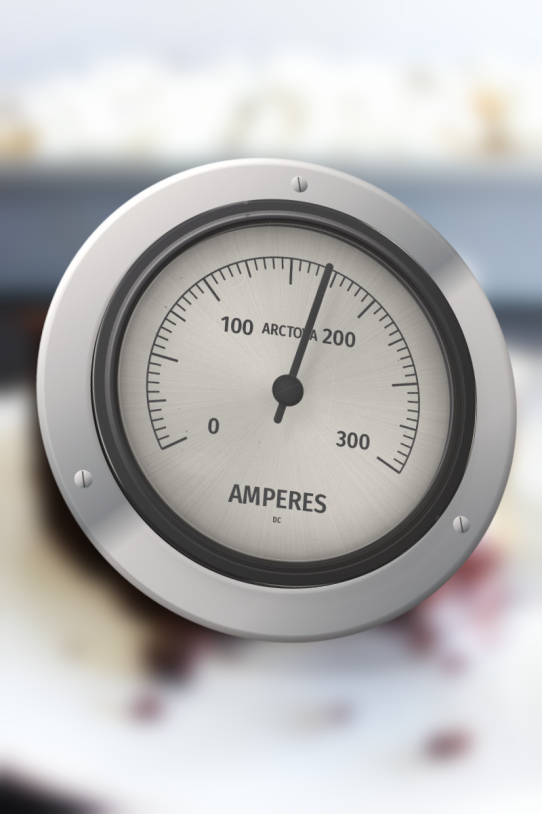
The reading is {"value": 170, "unit": "A"}
